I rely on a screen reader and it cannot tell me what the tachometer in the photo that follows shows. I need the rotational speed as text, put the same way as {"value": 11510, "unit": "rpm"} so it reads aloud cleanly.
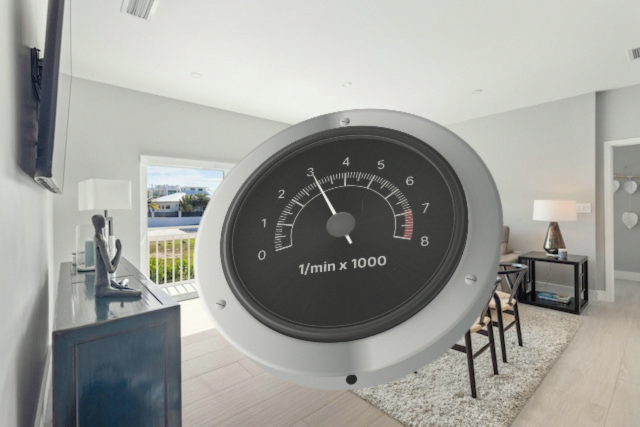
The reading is {"value": 3000, "unit": "rpm"}
